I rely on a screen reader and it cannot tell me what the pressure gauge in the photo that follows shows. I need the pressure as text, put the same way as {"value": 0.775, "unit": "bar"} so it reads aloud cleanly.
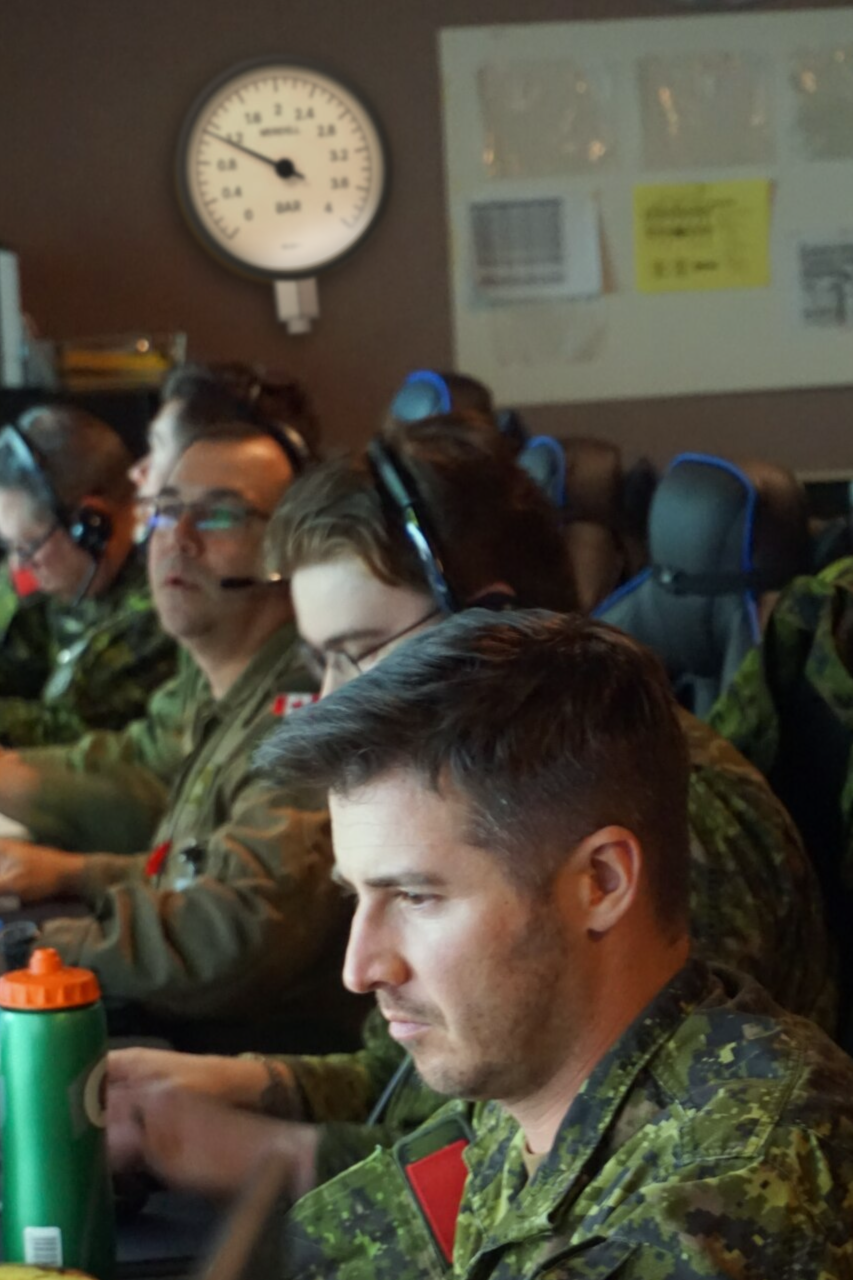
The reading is {"value": 1.1, "unit": "bar"}
